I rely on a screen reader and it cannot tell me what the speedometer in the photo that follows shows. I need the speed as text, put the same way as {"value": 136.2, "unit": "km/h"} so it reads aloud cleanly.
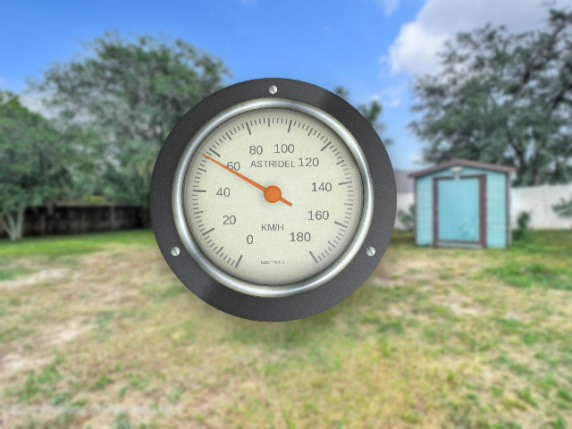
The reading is {"value": 56, "unit": "km/h"}
